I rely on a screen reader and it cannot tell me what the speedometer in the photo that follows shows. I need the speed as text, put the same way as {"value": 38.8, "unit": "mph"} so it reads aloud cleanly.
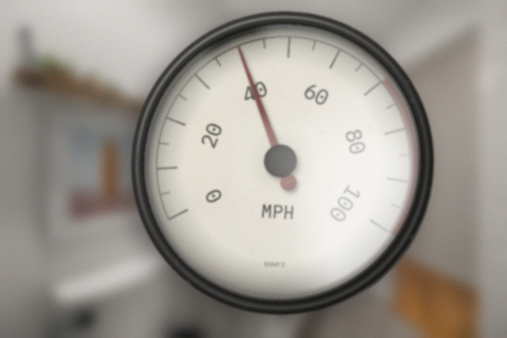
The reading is {"value": 40, "unit": "mph"}
